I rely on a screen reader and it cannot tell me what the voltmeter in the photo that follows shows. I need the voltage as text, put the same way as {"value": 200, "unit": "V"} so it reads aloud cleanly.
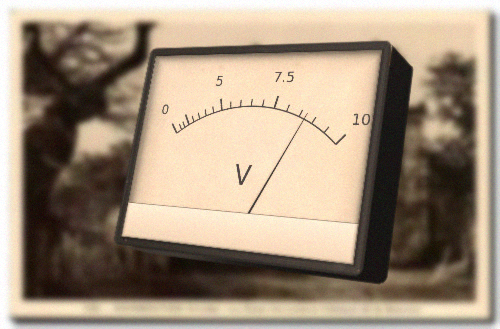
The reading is {"value": 8.75, "unit": "V"}
